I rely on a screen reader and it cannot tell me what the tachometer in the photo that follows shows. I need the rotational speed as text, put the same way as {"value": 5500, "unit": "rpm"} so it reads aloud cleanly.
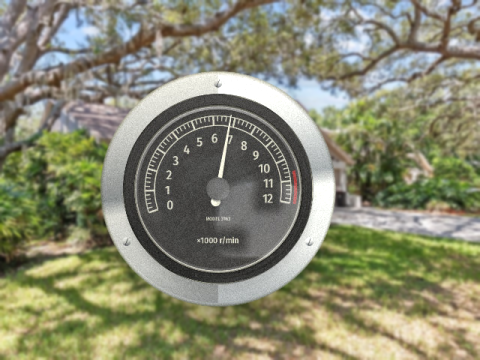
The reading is {"value": 6800, "unit": "rpm"}
